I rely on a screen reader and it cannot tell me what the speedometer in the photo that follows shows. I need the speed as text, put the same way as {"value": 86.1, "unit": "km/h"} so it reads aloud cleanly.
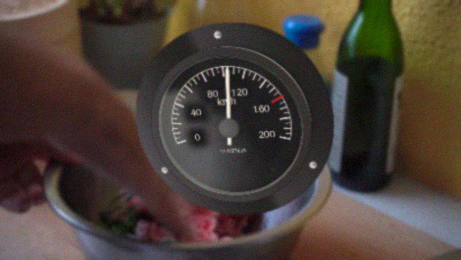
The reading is {"value": 105, "unit": "km/h"}
